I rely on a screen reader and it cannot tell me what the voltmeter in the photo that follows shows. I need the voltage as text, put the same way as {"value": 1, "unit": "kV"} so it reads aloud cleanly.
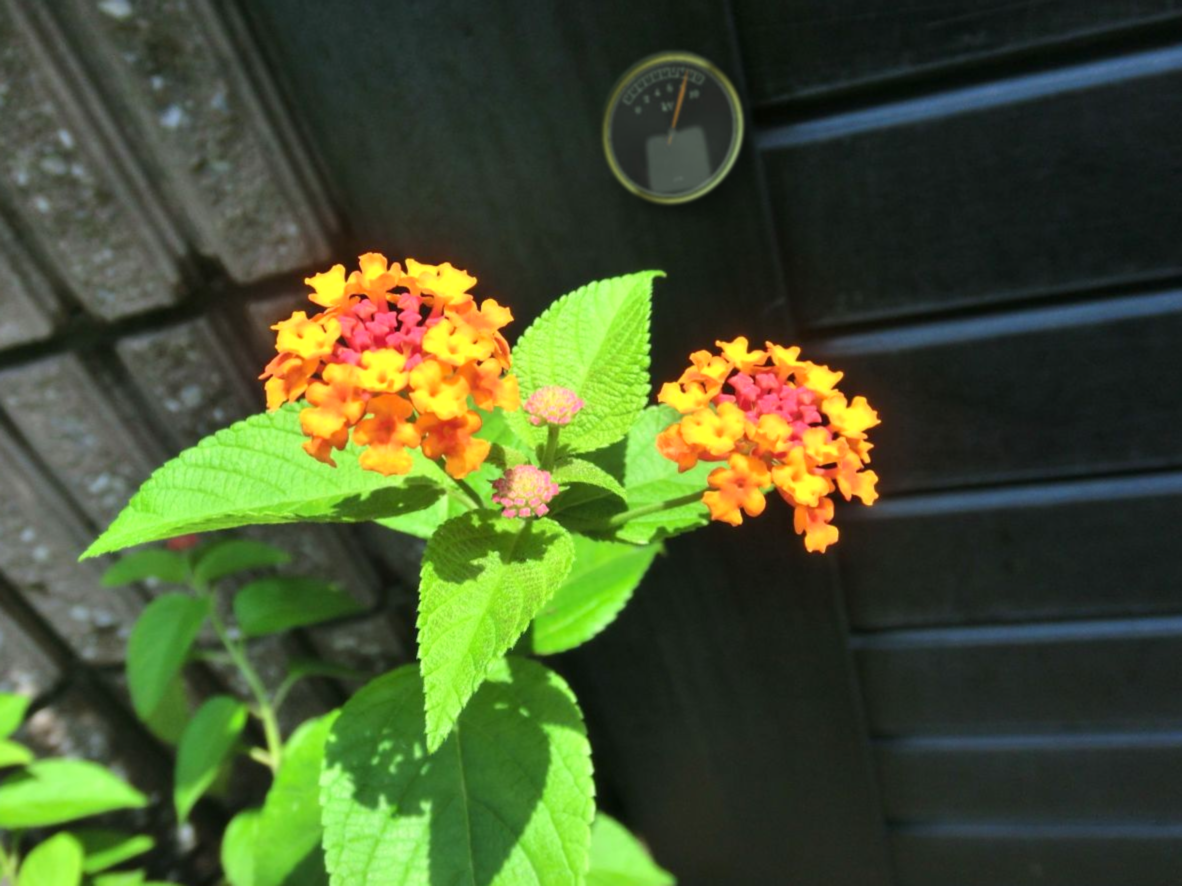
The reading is {"value": 8, "unit": "kV"}
